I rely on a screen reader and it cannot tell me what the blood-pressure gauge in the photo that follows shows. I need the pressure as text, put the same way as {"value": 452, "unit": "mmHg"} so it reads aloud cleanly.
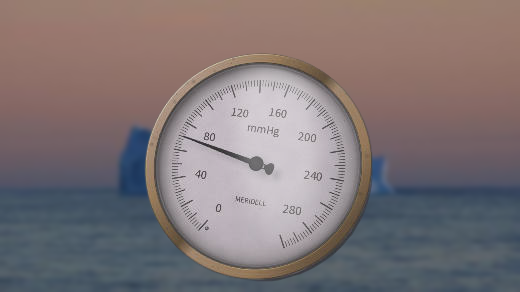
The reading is {"value": 70, "unit": "mmHg"}
